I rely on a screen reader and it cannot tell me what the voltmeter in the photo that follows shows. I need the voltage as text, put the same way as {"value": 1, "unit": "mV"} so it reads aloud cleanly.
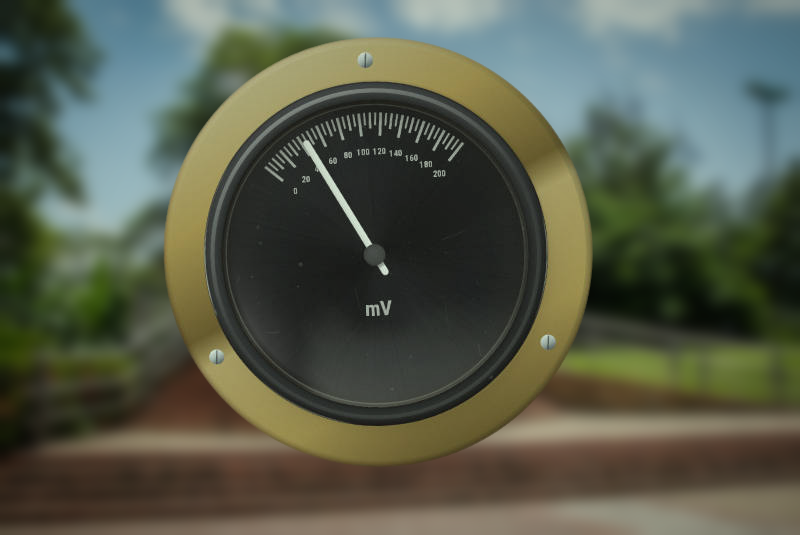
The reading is {"value": 45, "unit": "mV"}
